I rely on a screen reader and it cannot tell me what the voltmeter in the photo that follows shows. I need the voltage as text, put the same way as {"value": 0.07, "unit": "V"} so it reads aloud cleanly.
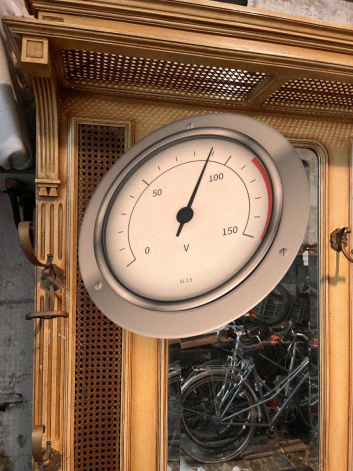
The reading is {"value": 90, "unit": "V"}
